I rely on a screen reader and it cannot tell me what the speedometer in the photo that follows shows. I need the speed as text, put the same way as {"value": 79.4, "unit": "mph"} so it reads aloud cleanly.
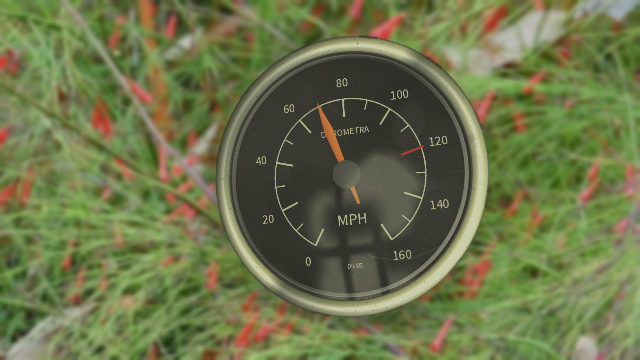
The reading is {"value": 70, "unit": "mph"}
